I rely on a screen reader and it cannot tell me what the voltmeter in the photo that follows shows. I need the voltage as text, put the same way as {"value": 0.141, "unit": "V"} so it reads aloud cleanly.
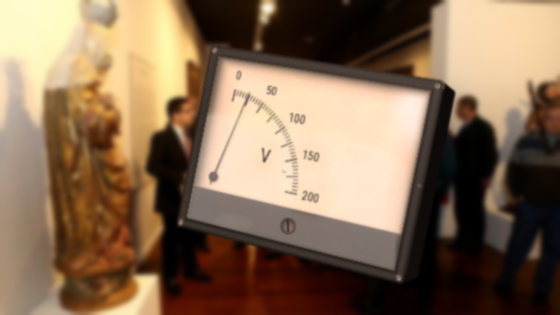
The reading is {"value": 25, "unit": "V"}
